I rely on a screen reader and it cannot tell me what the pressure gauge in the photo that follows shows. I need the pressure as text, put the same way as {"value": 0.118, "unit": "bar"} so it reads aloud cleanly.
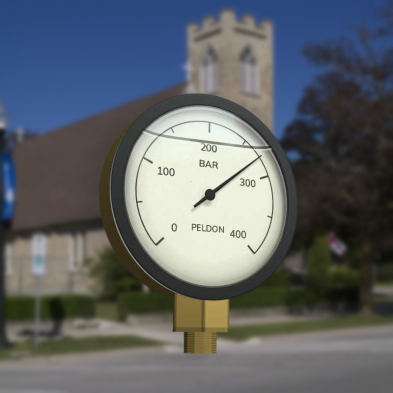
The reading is {"value": 275, "unit": "bar"}
